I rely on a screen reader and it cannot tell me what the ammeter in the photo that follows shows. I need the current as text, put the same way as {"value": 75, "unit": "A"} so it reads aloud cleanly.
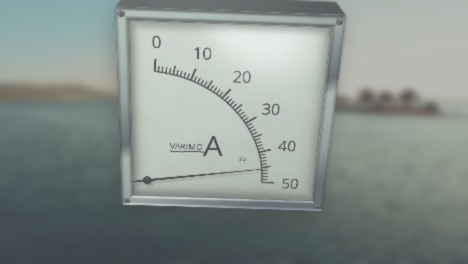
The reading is {"value": 45, "unit": "A"}
